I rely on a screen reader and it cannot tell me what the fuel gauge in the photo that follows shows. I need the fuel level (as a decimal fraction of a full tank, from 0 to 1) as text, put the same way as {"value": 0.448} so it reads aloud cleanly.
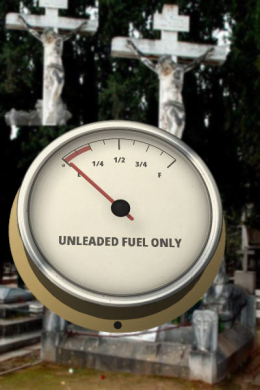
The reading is {"value": 0}
